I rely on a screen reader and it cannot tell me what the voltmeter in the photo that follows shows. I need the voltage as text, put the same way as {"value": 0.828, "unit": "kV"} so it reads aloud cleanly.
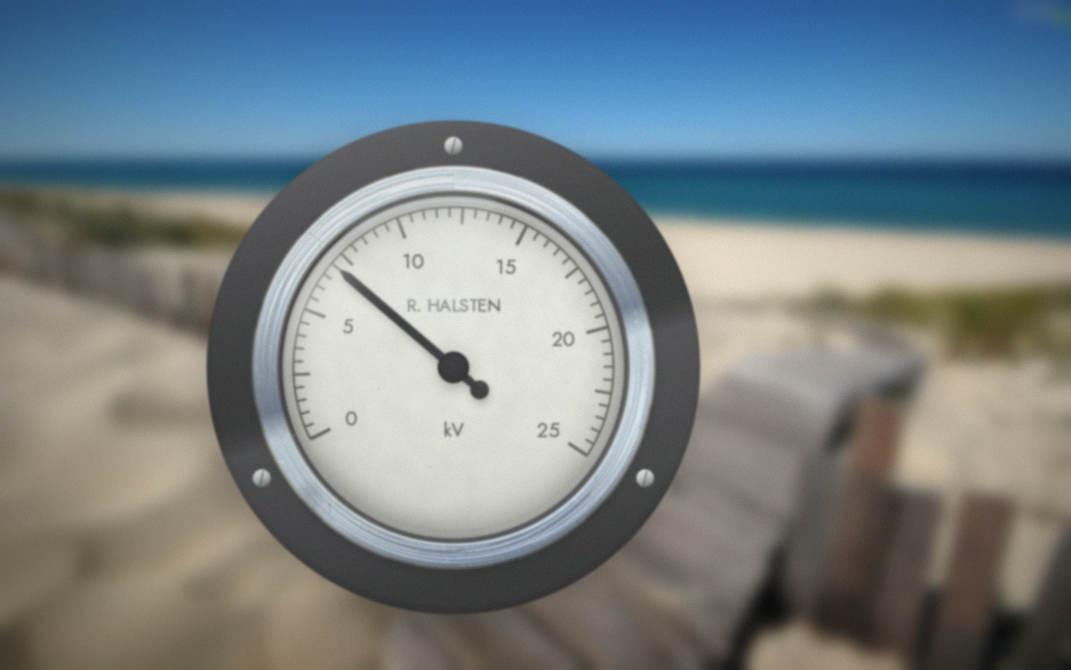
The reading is {"value": 7, "unit": "kV"}
